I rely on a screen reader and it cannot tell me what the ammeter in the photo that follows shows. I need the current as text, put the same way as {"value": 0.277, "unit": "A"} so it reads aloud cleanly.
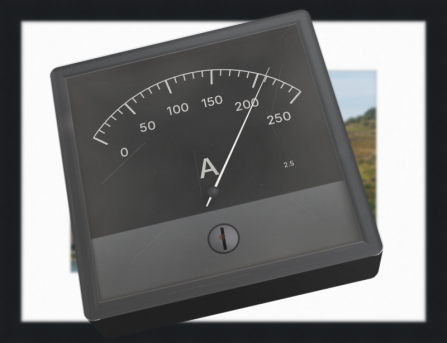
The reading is {"value": 210, "unit": "A"}
